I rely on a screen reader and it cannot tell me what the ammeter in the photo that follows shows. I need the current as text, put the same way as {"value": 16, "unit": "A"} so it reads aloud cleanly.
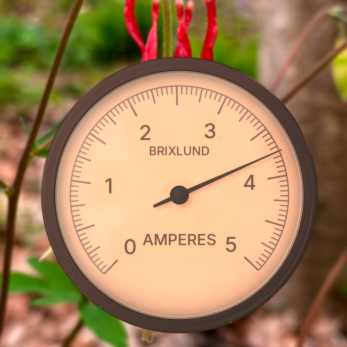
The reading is {"value": 3.75, "unit": "A"}
